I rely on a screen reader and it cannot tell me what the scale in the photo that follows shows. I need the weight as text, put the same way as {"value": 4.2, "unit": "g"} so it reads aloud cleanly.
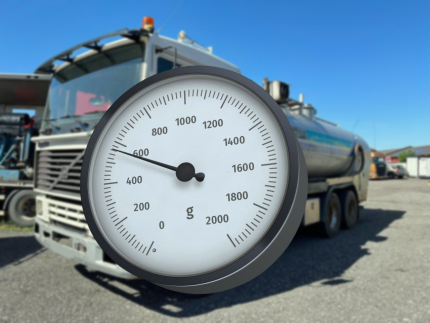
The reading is {"value": 560, "unit": "g"}
